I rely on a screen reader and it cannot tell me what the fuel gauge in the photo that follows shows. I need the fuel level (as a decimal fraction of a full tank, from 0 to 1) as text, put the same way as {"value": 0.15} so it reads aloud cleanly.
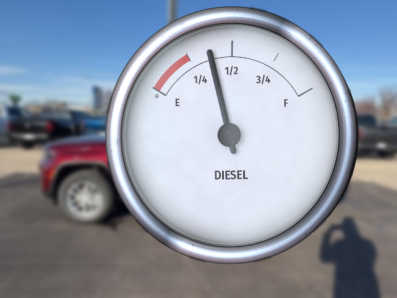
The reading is {"value": 0.375}
